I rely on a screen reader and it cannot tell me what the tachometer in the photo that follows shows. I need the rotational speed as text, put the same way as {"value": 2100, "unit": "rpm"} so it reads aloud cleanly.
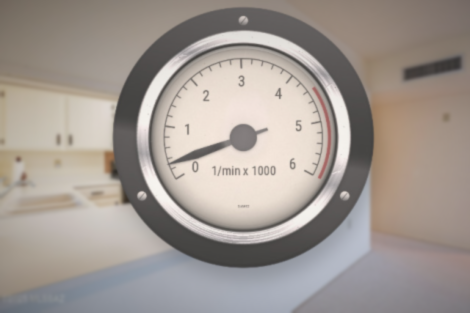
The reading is {"value": 300, "unit": "rpm"}
